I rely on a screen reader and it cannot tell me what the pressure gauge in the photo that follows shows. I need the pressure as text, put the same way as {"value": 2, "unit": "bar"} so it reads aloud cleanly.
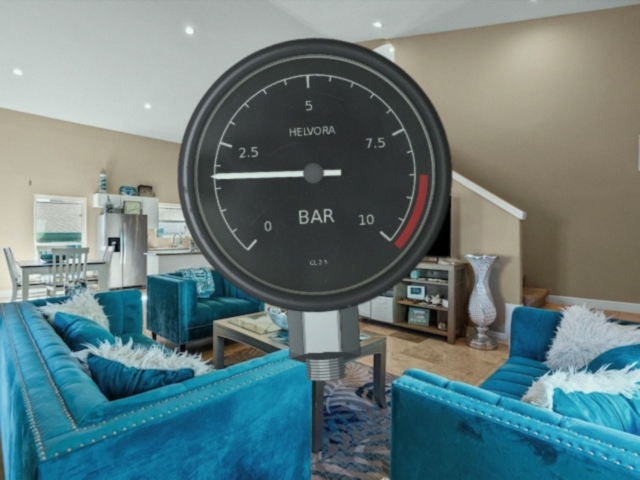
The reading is {"value": 1.75, "unit": "bar"}
